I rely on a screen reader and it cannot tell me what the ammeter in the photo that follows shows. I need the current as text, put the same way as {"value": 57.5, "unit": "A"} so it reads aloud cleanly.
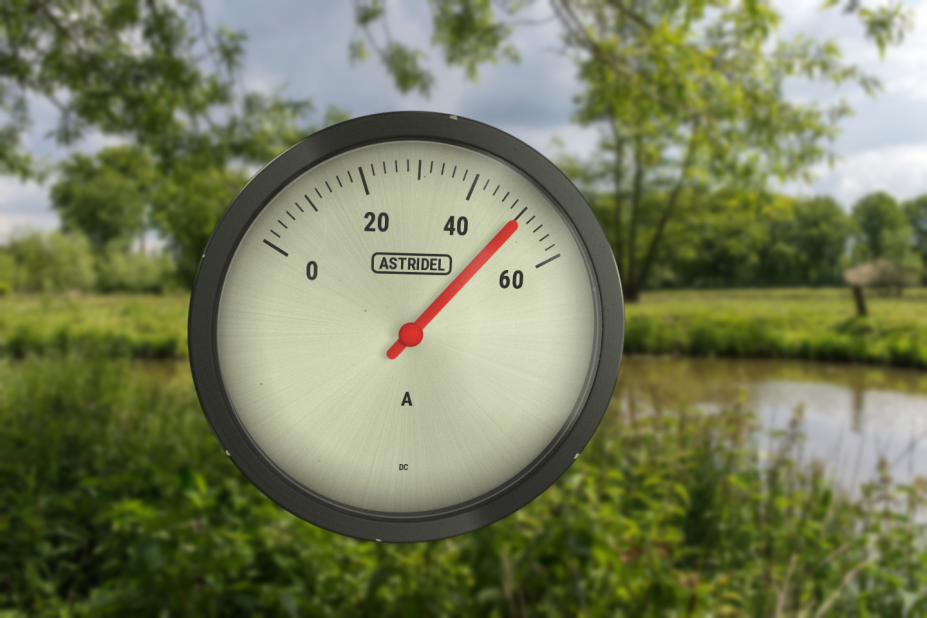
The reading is {"value": 50, "unit": "A"}
